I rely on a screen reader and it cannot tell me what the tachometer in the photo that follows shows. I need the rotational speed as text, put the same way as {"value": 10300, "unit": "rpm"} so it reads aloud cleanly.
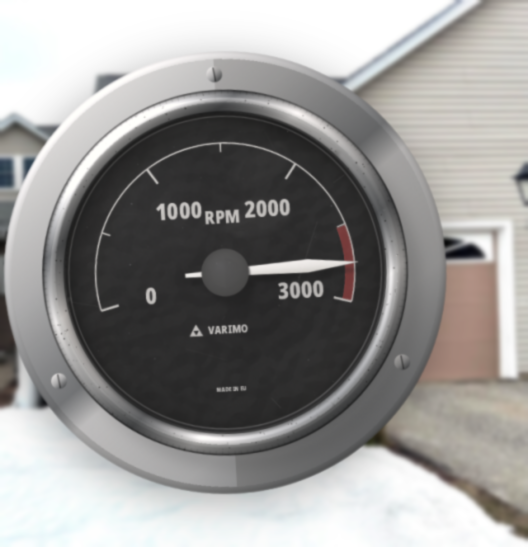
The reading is {"value": 2750, "unit": "rpm"}
